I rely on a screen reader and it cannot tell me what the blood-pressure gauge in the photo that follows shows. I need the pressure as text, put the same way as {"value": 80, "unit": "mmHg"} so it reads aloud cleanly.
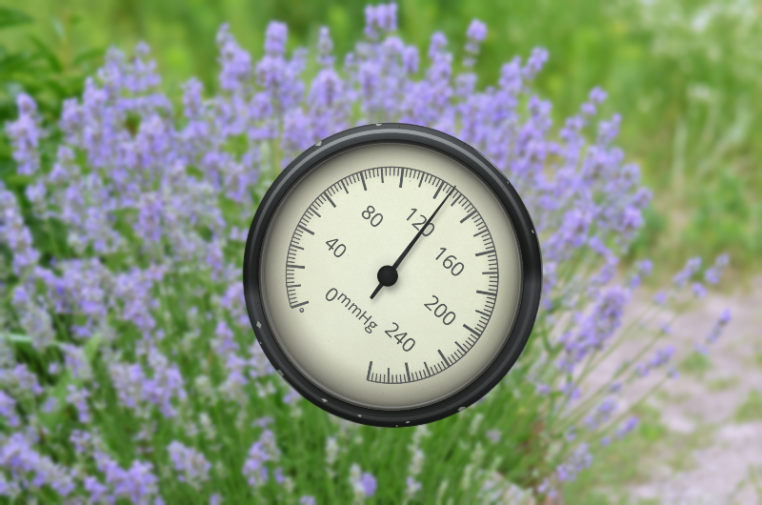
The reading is {"value": 126, "unit": "mmHg"}
